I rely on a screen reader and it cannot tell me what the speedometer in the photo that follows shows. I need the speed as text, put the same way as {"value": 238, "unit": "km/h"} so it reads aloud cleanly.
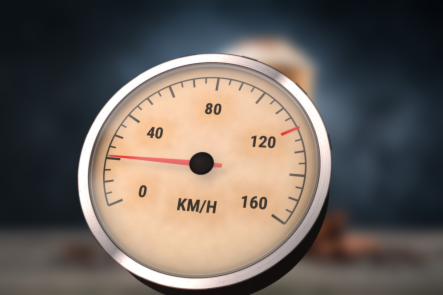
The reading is {"value": 20, "unit": "km/h"}
